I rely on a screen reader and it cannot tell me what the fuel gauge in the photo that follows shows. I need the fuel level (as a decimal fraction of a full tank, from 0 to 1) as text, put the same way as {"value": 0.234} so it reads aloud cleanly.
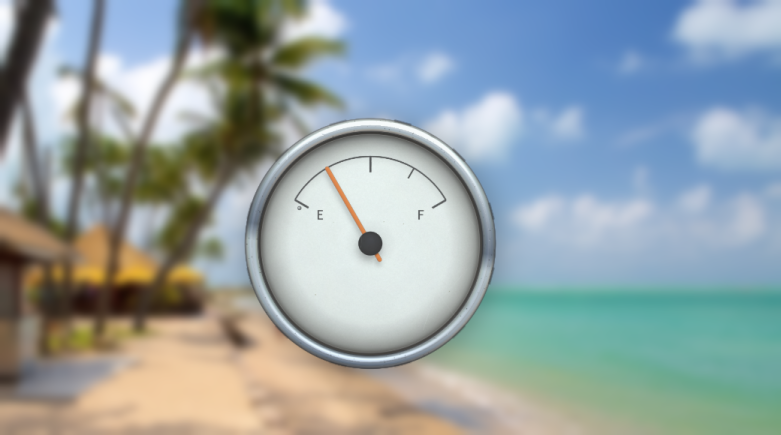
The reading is {"value": 0.25}
